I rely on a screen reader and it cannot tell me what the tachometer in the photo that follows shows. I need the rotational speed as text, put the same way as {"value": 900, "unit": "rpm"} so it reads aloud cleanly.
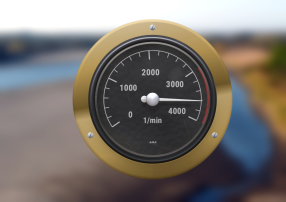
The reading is {"value": 3600, "unit": "rpm"}
